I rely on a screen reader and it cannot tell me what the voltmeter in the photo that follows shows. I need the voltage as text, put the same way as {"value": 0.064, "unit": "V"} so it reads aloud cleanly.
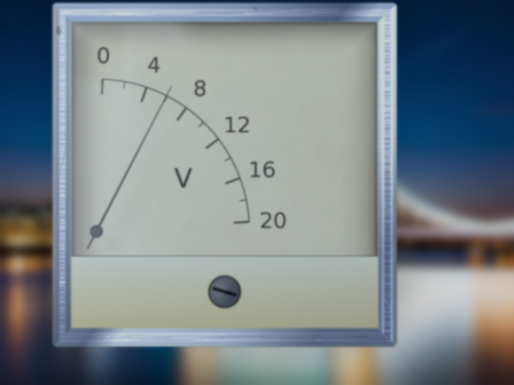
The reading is {"value": 6, "unit": "V"}
